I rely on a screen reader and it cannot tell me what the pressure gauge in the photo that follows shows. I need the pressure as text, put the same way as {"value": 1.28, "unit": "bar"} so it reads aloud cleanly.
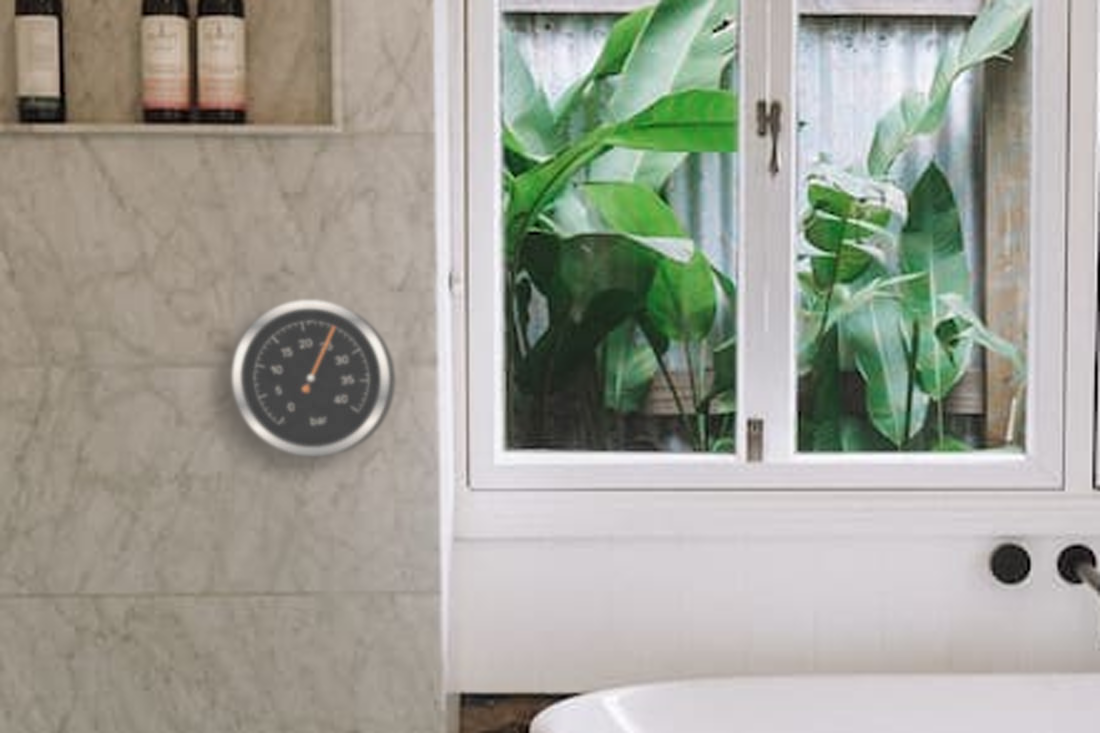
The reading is {"value": 25, "unit": "bar"}
